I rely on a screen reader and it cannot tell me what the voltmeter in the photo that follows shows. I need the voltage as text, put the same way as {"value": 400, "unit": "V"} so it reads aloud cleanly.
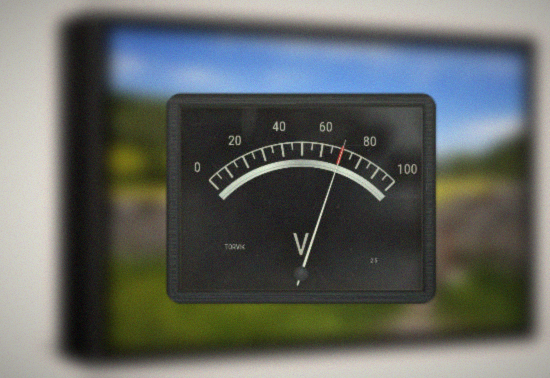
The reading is {"value": 70, "unit": "V"}
